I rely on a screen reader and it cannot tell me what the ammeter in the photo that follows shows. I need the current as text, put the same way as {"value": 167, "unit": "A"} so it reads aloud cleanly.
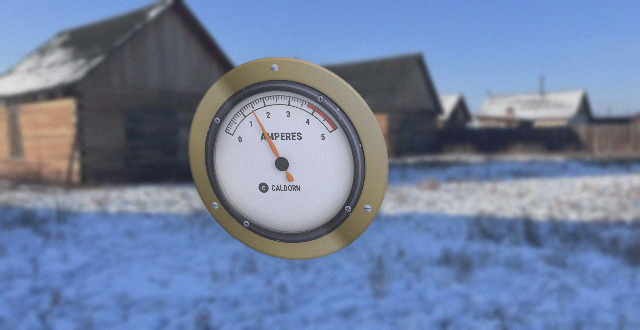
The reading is {"value": 1.5, "unit": "A"}
